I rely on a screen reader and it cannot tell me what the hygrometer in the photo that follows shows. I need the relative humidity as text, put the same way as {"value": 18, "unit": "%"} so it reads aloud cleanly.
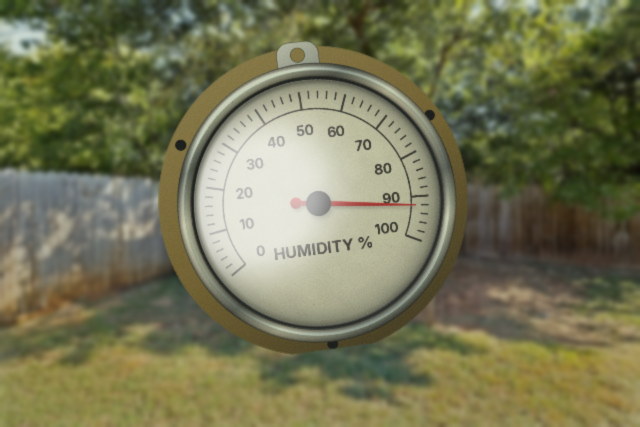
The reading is {"value": 92, "unit": "%"}
